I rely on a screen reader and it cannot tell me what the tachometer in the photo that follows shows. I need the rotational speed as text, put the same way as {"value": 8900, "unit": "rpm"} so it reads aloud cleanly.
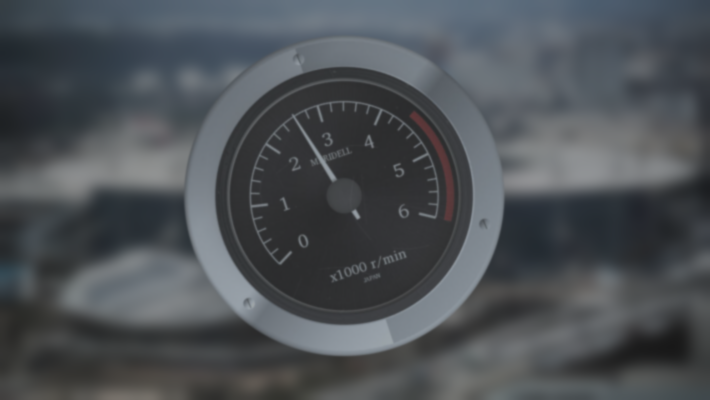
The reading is {"value": 2600, "unit": "rpm"}
